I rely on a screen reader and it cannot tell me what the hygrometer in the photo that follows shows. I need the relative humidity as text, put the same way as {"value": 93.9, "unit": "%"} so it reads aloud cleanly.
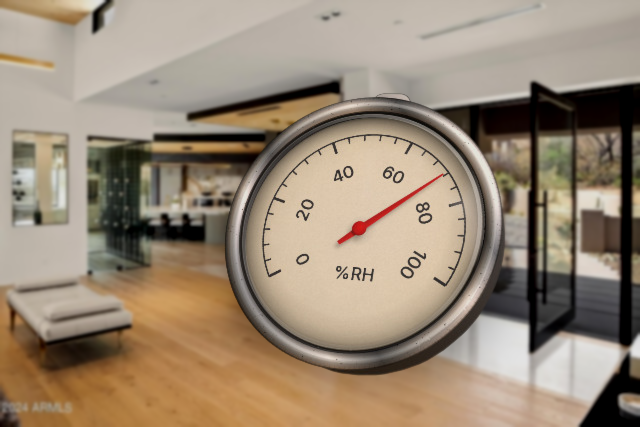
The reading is {"value": 72, "unit": "%"}
